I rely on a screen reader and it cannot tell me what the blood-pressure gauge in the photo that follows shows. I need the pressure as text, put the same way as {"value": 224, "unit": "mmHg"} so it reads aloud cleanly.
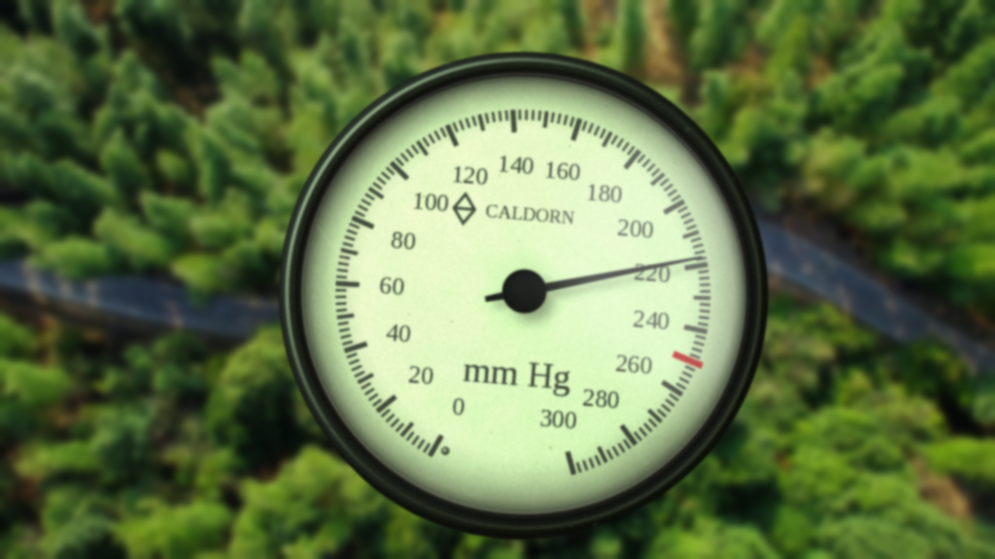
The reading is {"value": 218, "unit": "mmHg"}
